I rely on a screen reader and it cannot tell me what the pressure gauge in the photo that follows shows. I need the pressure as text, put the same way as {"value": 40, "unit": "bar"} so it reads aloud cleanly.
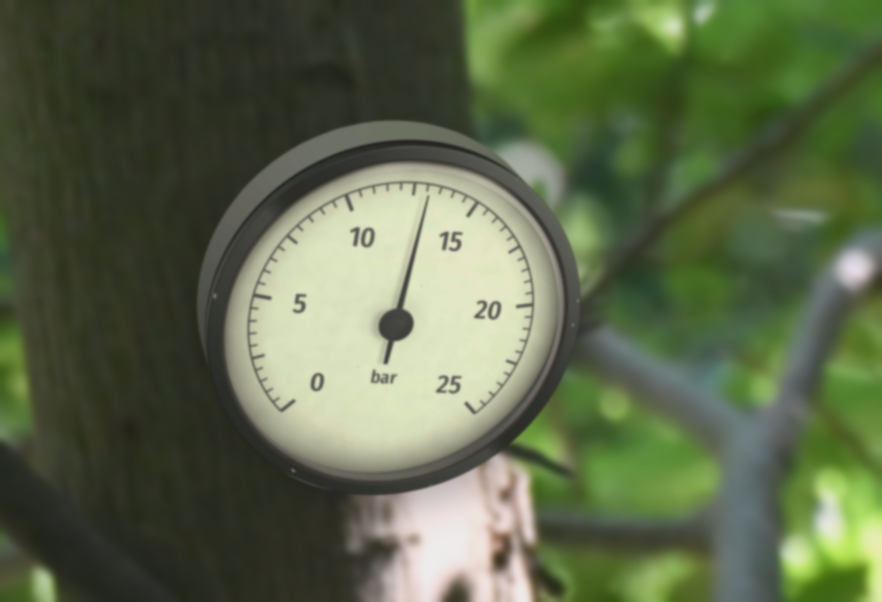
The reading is {"value": 13, "unit": "bar"}
